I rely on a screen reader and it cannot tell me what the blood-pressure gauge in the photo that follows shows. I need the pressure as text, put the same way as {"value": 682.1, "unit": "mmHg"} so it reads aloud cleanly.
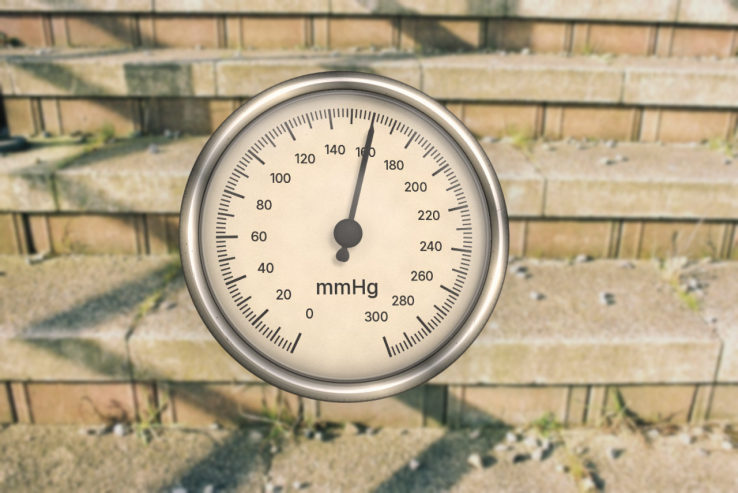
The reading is {"value": 160, "unit": "mmHg"}
